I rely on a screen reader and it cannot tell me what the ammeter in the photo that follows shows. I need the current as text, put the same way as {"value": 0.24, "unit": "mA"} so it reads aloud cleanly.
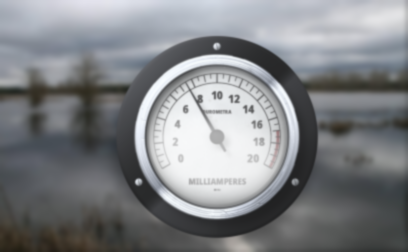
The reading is {"value": 7.5, "unit": "mA"}
